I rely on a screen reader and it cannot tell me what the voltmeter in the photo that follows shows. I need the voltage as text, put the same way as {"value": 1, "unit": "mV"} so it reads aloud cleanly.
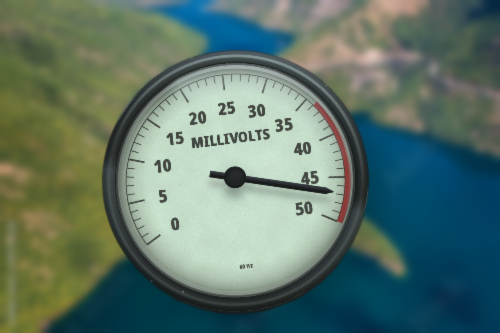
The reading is {"value": 47, "unit": "mV"}
